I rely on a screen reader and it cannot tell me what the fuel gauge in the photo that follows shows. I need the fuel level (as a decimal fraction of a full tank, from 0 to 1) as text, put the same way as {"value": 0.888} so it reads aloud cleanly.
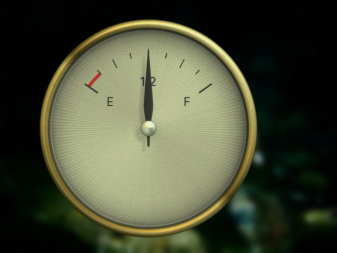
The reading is {"value": 0.5}
